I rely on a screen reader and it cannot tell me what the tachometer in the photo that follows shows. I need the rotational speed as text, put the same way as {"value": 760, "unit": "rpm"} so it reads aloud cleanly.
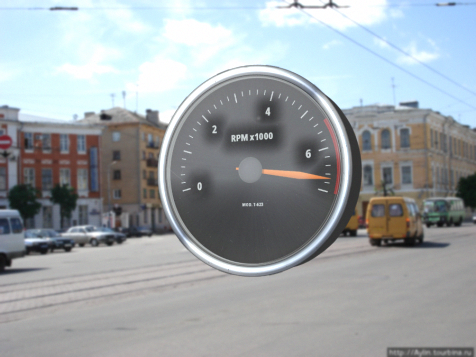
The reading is {"value": 6700, "unit": "rpm"}
